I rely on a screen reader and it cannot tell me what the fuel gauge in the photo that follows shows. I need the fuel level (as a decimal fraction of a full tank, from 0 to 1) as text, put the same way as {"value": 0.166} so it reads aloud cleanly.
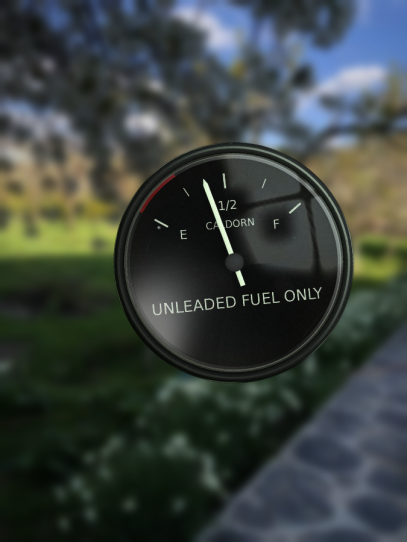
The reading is {"value": 0.375}
